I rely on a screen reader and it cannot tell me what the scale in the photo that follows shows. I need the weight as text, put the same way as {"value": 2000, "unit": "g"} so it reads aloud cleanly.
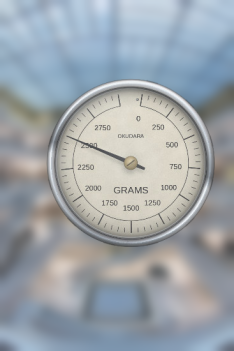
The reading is {"value": 2500, "unit": "g"}
